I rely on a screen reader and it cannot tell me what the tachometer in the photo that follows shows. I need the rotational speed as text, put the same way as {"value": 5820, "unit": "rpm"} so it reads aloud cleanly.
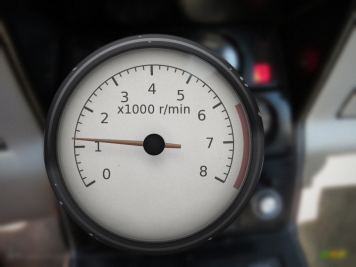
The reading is {"value": 1200, "unit": "rpm"}
